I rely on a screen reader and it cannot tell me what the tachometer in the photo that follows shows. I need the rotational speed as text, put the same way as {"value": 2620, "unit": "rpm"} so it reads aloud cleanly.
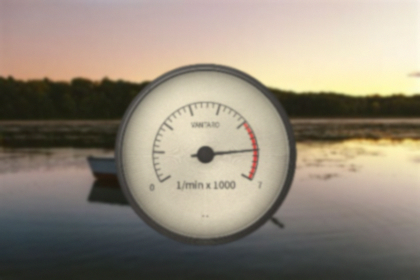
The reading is {"value": 6000, "unit": "rpm"}
